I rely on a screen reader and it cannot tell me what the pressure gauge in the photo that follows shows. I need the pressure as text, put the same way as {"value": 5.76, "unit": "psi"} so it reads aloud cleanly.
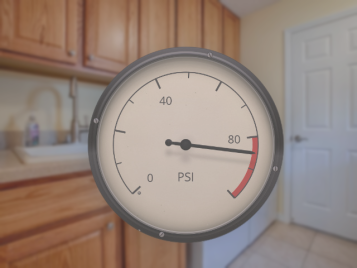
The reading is {"value": 85, "unit": "psi"}
